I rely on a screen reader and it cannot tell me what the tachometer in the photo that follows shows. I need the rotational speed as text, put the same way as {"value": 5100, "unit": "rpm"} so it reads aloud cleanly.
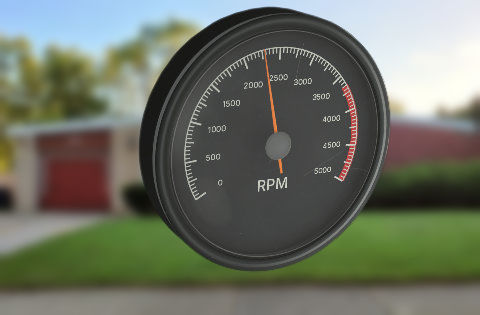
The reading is {"value": 2250, "unit": "rpm"}
